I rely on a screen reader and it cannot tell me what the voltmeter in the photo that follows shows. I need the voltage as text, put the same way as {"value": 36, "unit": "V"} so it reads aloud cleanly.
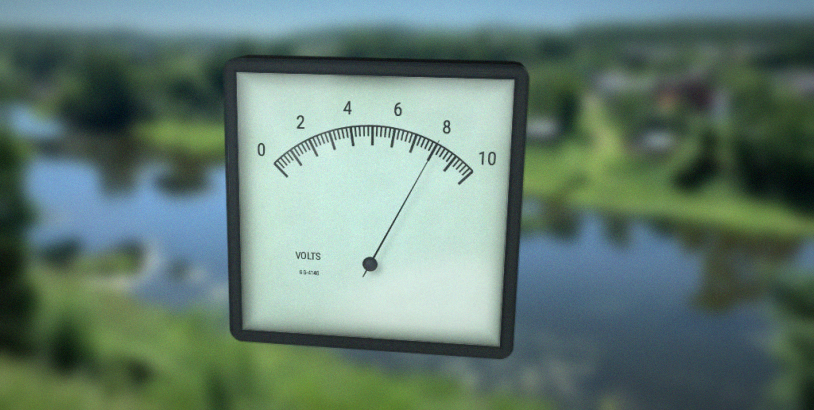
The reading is {"value": 8, "unit": "V"}
